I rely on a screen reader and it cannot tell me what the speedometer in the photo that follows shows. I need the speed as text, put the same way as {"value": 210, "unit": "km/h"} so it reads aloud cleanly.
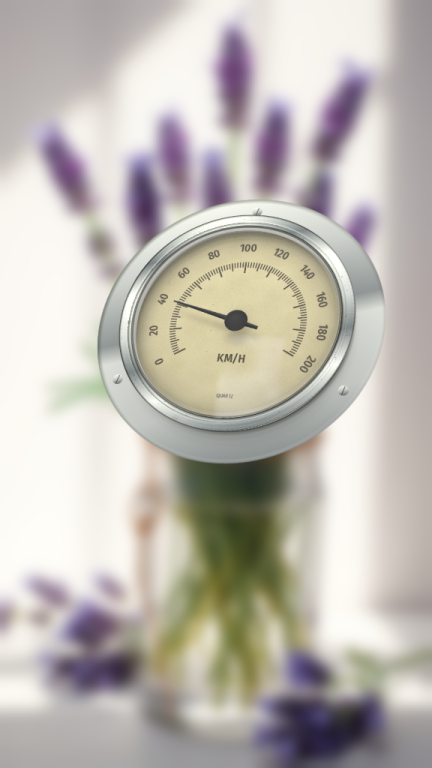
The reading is {"value": 40, "unit": "km/h"}
